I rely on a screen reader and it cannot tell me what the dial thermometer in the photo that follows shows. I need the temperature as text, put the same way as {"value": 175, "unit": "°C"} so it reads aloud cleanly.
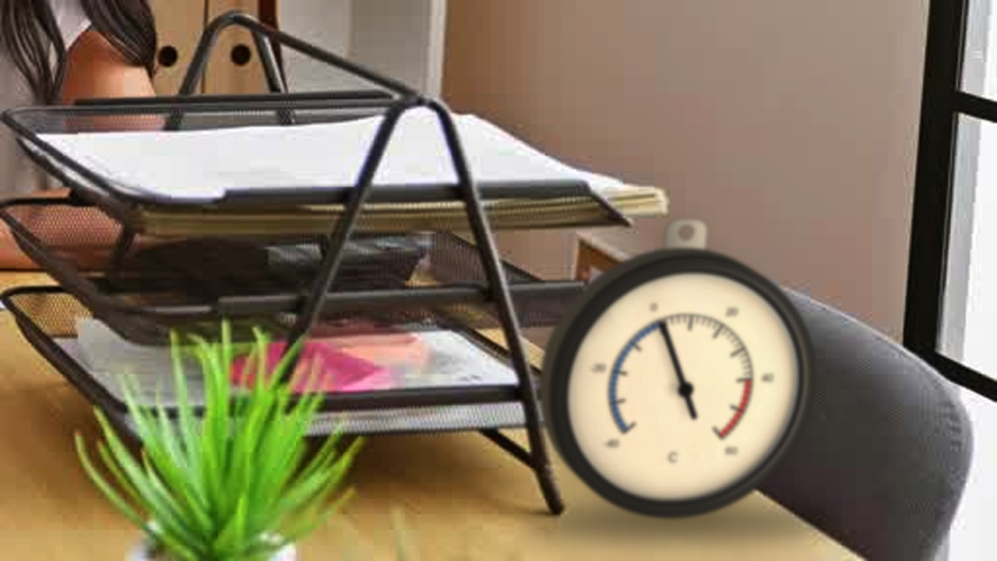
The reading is {"value": 0, "unit": "°C"}
